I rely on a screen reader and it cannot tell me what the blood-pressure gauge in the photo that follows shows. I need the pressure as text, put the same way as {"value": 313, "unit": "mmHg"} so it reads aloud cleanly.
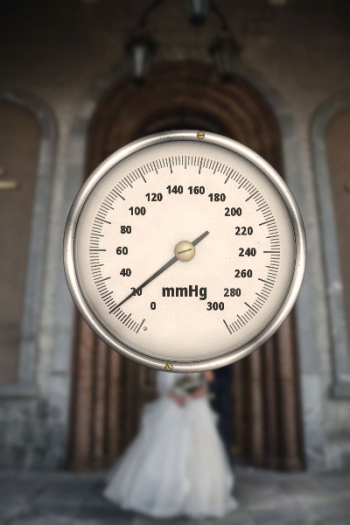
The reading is {"value": 20, "unit": "mmHg"}
